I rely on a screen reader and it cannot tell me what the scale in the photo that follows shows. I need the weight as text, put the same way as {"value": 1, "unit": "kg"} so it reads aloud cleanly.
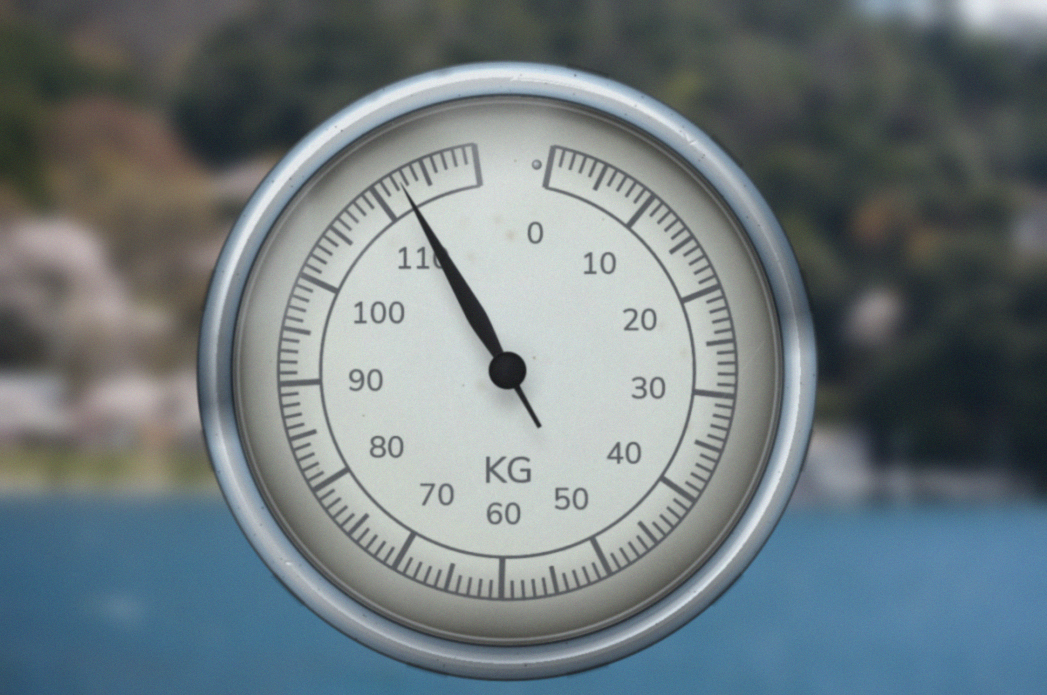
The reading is {"value": 112.5, "unit": "kg"}
